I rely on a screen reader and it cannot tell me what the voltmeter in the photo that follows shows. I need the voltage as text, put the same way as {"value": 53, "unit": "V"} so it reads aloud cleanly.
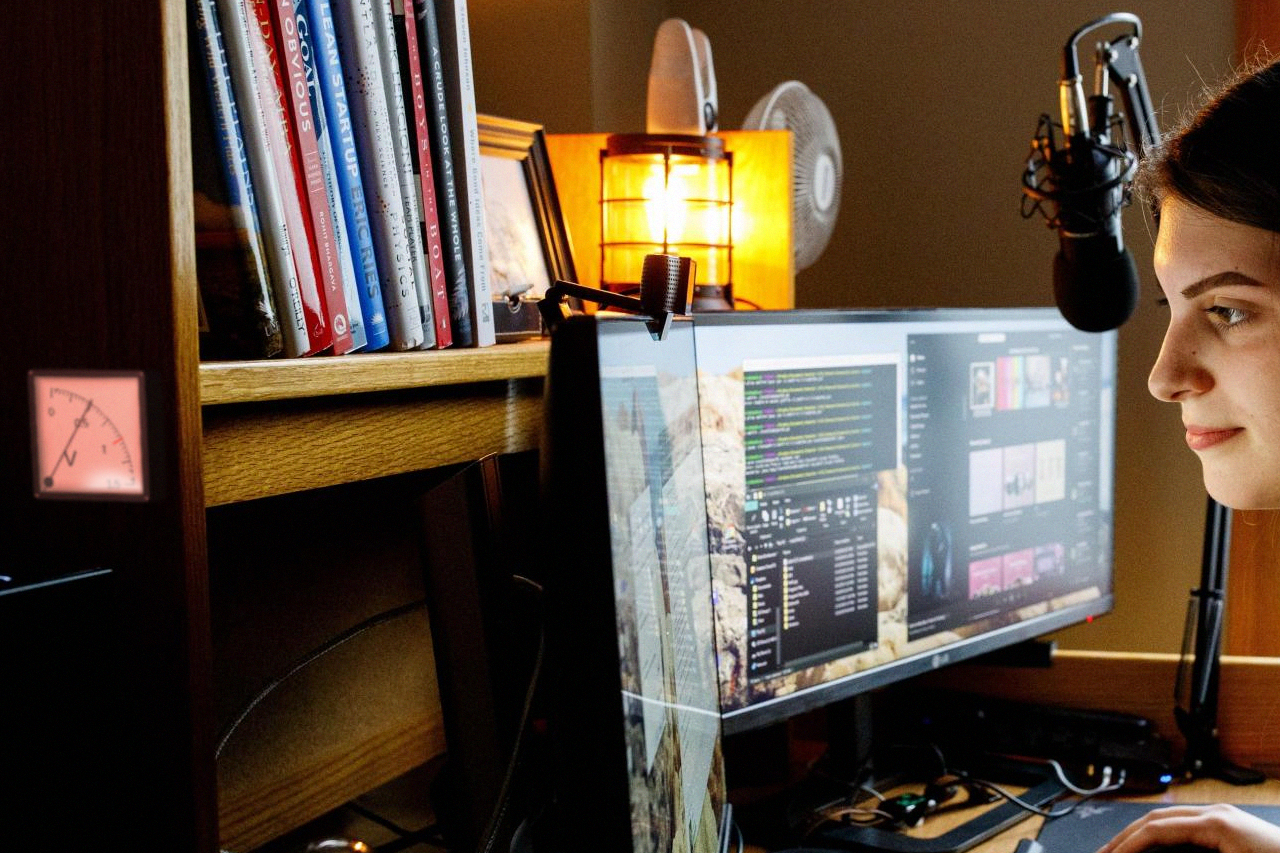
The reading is {"value": 0.5, "unit": "V"}
